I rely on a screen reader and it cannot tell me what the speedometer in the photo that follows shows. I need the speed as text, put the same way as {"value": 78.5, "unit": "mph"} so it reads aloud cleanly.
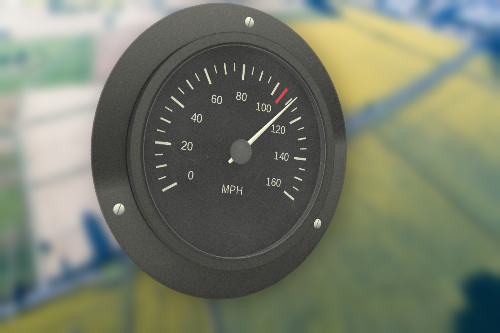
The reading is {"value": 110, "unit": "mph"}
